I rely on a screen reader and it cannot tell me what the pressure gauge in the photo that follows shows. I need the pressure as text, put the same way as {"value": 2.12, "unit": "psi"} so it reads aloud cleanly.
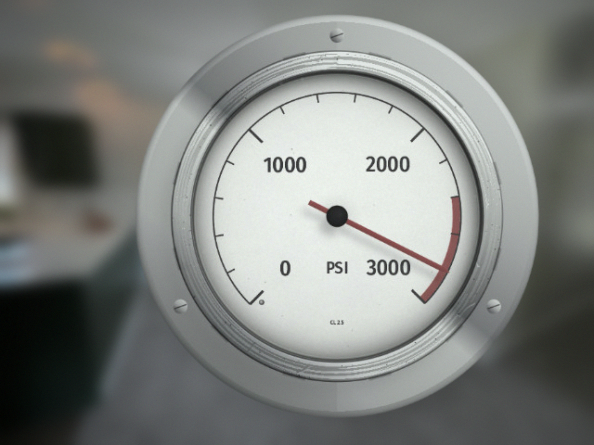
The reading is {"value": 2800, "unit": "psi"}
